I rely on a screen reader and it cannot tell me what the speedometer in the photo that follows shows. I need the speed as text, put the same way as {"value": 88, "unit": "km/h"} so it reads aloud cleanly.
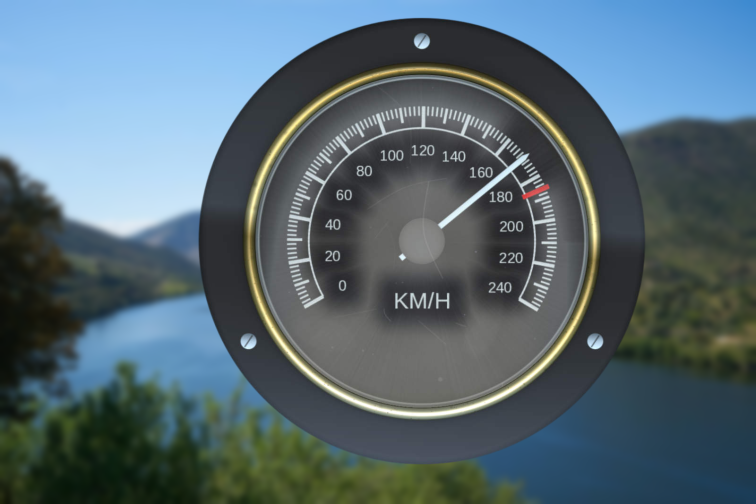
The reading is {"value": 170, "unit": "km/h"}
